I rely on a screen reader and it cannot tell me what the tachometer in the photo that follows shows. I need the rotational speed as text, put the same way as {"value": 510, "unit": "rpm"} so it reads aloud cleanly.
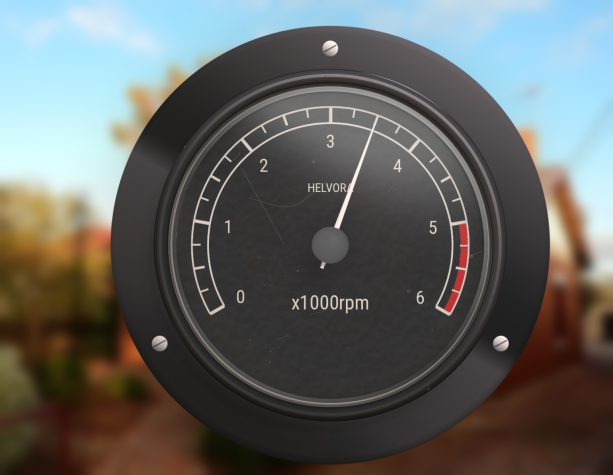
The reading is {"value": 3500, "unit": "rpm"}
